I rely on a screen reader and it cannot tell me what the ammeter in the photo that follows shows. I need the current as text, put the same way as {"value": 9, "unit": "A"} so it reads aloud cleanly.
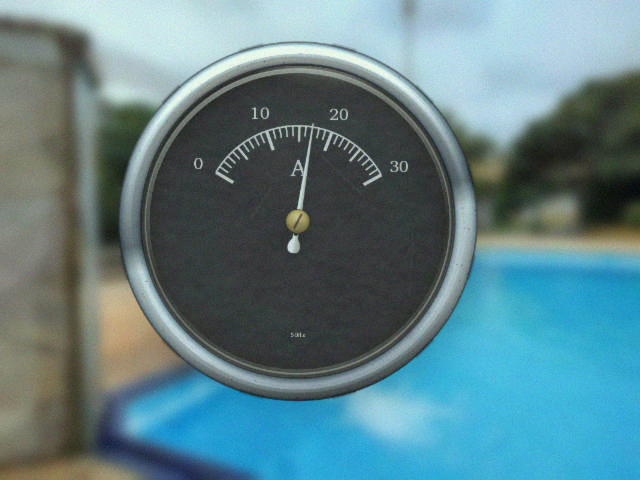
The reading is {"value": 17, "unit": "A"}
